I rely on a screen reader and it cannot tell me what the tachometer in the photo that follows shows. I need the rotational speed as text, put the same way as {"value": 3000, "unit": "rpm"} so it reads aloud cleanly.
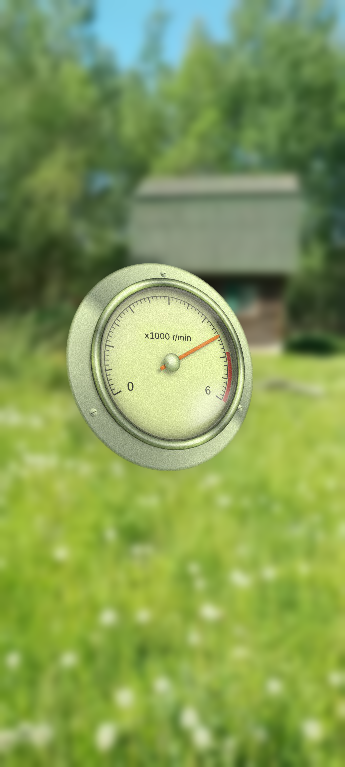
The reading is {"value": 4500, "unit": "rpm"}
